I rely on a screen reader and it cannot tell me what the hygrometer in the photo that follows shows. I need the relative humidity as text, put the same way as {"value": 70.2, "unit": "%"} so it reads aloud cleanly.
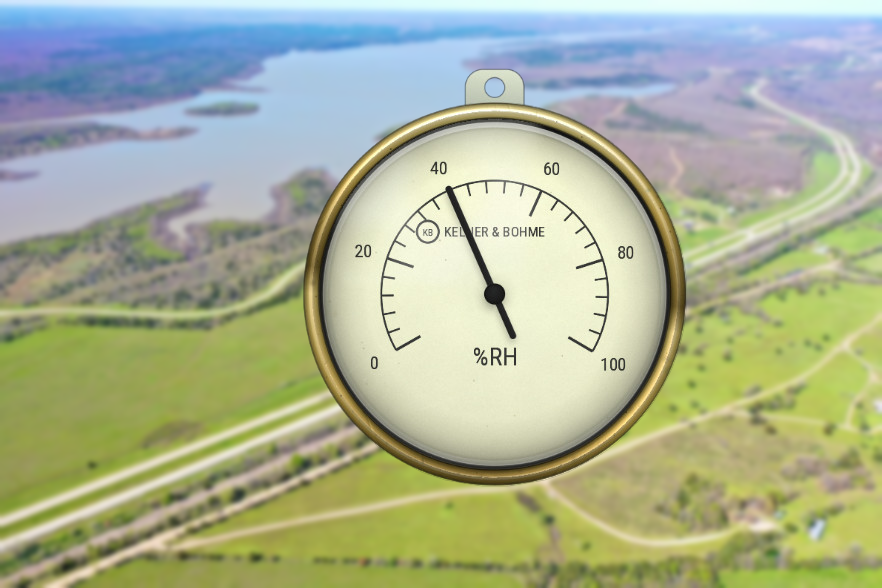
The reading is {"value": 40, "unit": "%"}
